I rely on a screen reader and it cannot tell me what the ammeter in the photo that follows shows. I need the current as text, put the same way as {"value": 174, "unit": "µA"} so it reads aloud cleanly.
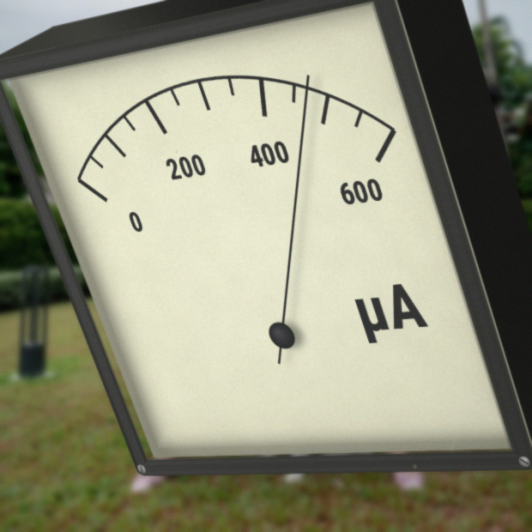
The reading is {"value": 475, "unit": "µA"}
